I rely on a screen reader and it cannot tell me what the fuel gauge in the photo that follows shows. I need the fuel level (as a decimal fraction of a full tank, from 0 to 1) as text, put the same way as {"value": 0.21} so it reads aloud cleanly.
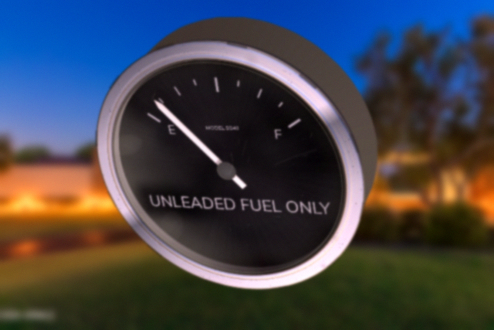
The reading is {"value": 0.125}
